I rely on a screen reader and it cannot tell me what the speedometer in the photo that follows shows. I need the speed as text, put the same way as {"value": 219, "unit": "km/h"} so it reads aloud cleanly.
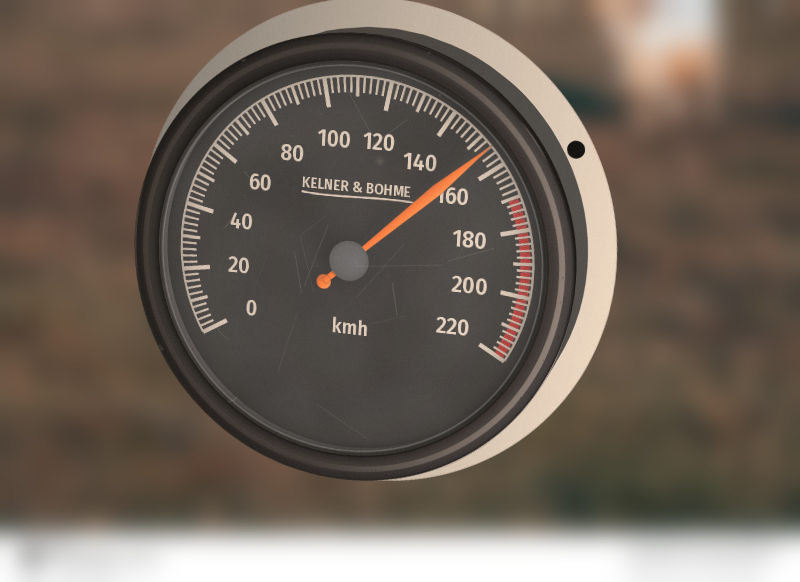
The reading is {"value": 154, "unit": "km/h"}
